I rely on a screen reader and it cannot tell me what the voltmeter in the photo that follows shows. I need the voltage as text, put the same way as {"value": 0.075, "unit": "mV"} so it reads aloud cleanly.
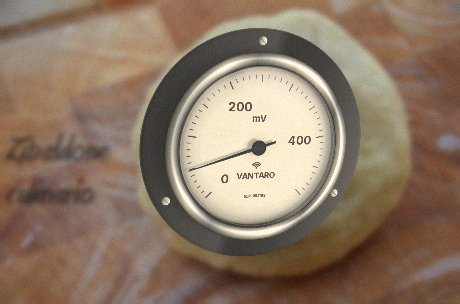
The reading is {"value": 50, "unit": "mV"}
